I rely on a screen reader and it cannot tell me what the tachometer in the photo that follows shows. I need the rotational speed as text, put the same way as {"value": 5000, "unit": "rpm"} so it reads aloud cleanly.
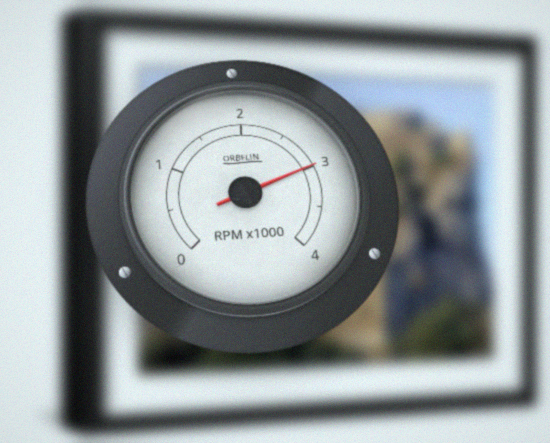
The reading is {"value": 3000, "unit": "rpm"}
